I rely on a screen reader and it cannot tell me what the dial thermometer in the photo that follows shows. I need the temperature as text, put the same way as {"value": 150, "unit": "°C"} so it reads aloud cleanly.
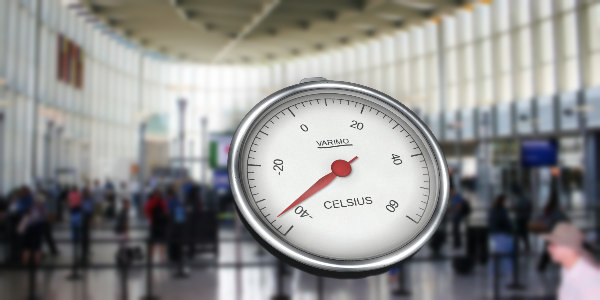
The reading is {"value": -36, "unit": "°C"}
